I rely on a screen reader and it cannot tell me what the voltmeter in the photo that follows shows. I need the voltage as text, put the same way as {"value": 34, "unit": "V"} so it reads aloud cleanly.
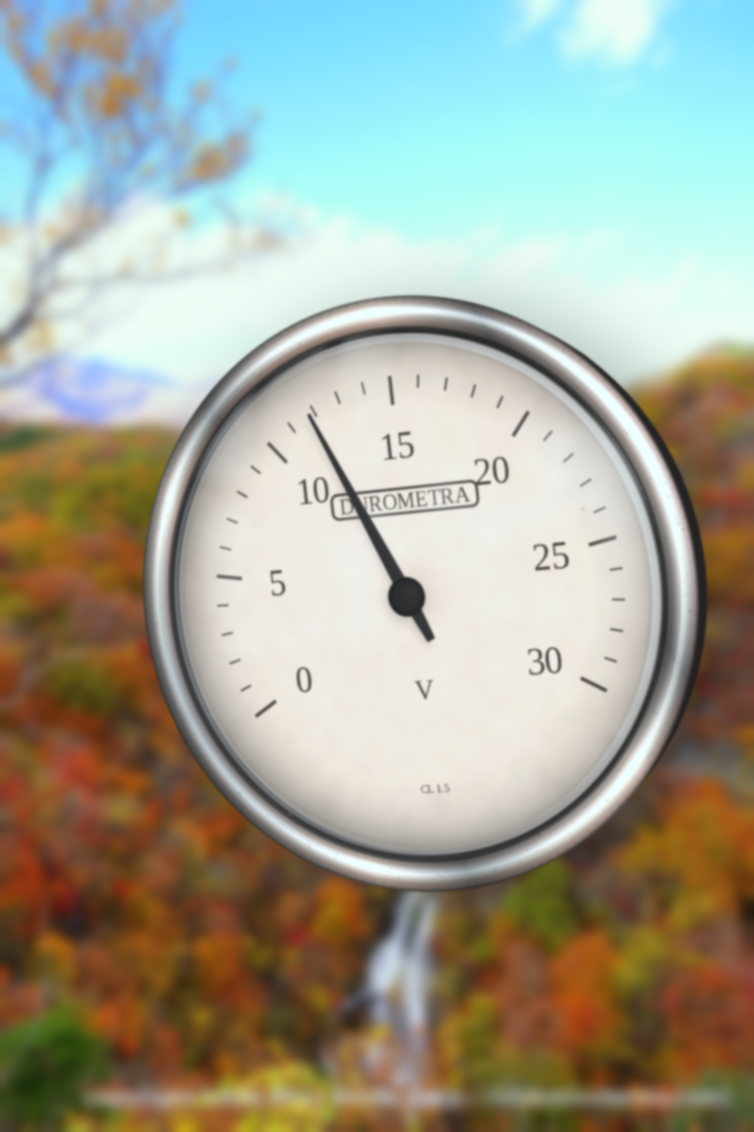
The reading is {"value": 12, "unit": "V"}
